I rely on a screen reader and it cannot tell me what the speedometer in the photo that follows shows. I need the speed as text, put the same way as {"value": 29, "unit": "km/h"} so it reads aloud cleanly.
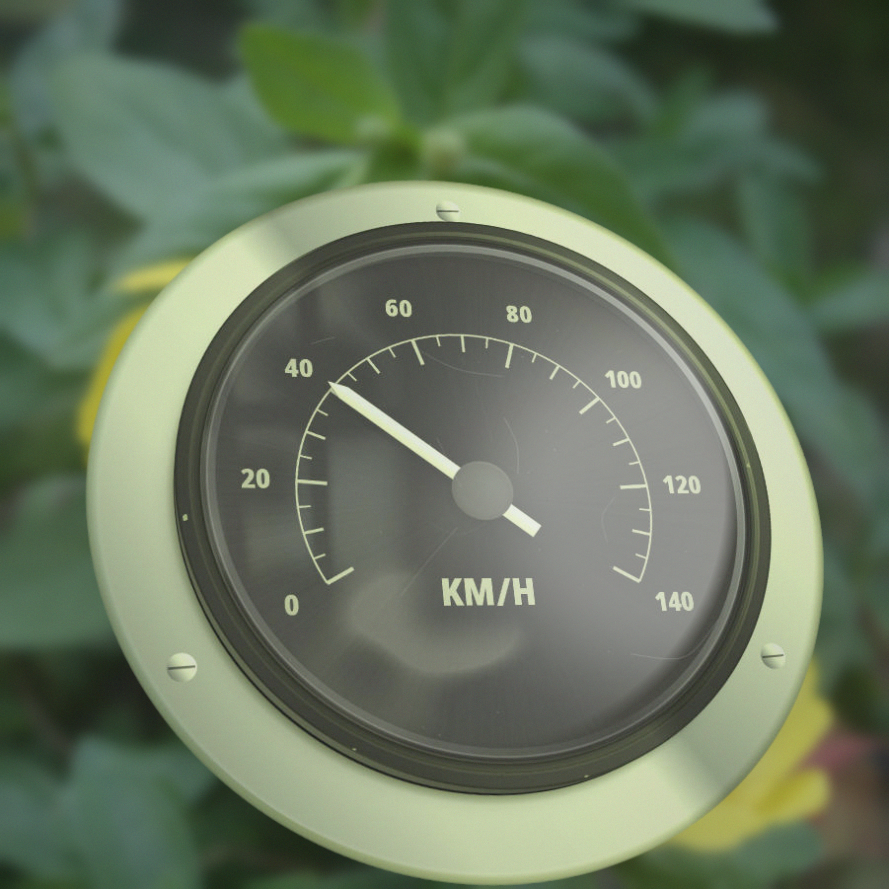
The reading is {"value": 40, "unit": "km/h"}
